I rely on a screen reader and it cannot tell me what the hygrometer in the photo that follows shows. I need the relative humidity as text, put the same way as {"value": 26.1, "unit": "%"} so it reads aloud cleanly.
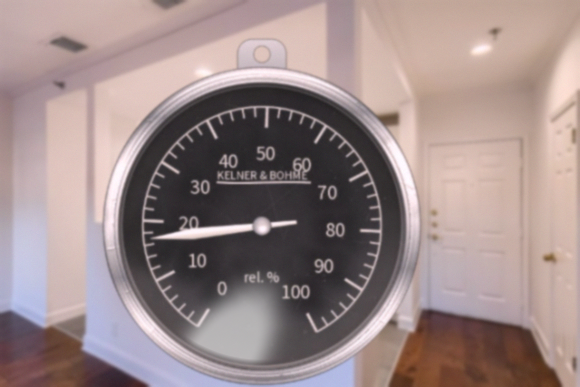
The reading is {"value": 17, "unit": "%"}
